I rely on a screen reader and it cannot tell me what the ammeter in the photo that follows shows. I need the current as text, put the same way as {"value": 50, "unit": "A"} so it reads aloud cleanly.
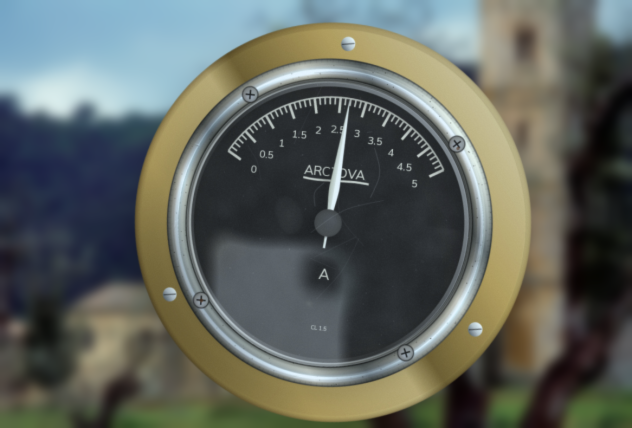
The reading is {"value": 2.7, "unit": "A"}
